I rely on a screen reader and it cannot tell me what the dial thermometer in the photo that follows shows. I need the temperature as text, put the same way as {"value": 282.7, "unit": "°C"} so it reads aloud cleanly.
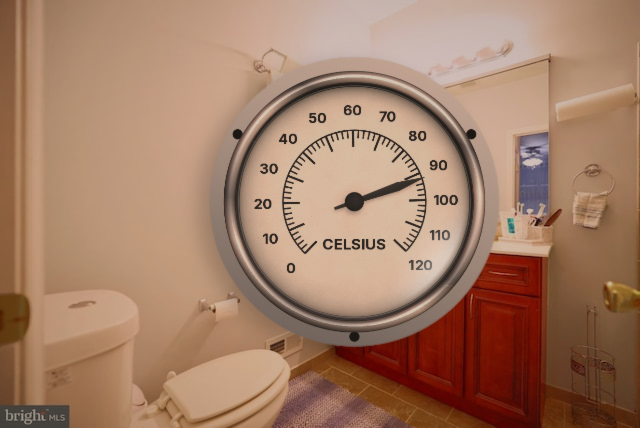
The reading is {"value": 92, "unit": "°C"}
